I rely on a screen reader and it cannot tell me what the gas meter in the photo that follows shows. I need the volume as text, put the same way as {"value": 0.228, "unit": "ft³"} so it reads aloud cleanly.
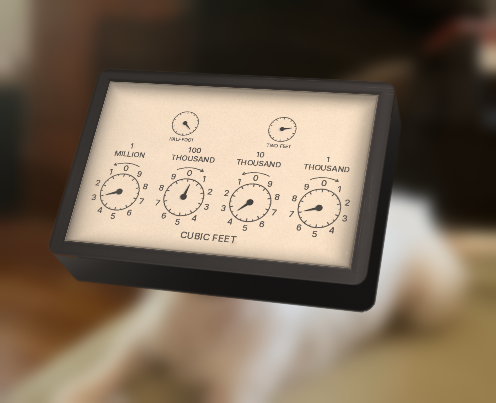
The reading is {"value": 303700, "unit": "ft³"}
